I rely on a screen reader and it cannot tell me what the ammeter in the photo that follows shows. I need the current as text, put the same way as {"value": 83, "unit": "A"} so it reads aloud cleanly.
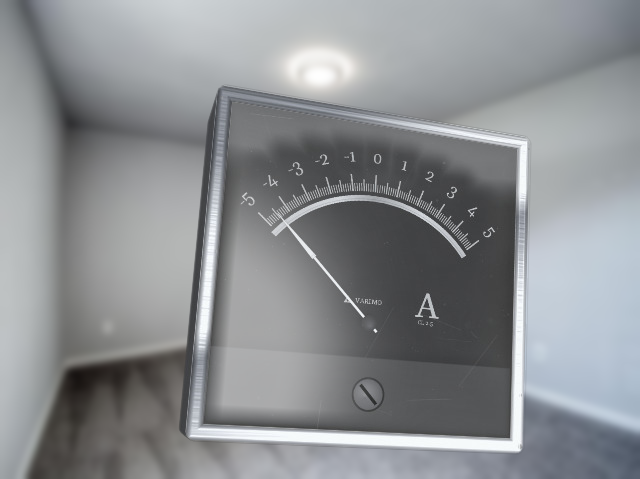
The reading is {"value": -4.5, "unit": "A"}
